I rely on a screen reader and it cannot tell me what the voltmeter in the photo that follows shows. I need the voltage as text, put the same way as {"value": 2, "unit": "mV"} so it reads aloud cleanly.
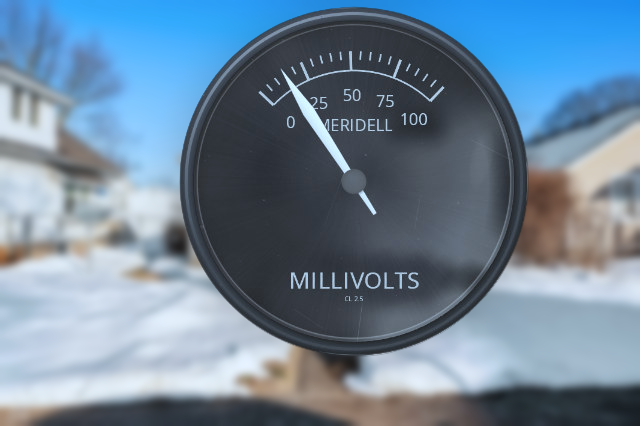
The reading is {"value": 15, "unit": "mV"}
